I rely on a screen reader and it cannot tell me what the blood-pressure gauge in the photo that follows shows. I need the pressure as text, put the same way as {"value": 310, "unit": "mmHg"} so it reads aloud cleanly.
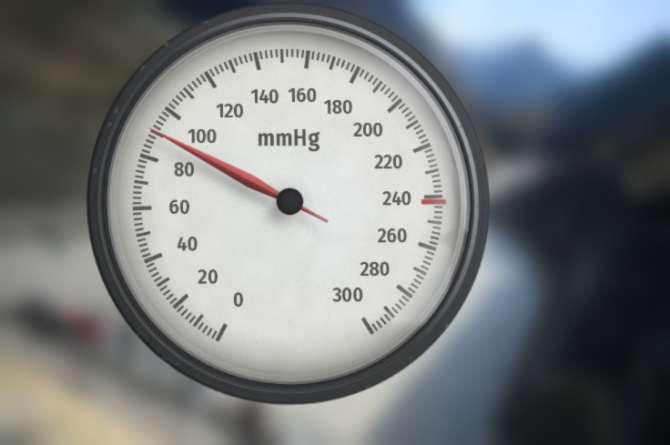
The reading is {"value": 90, "unit": "mmHg"}
